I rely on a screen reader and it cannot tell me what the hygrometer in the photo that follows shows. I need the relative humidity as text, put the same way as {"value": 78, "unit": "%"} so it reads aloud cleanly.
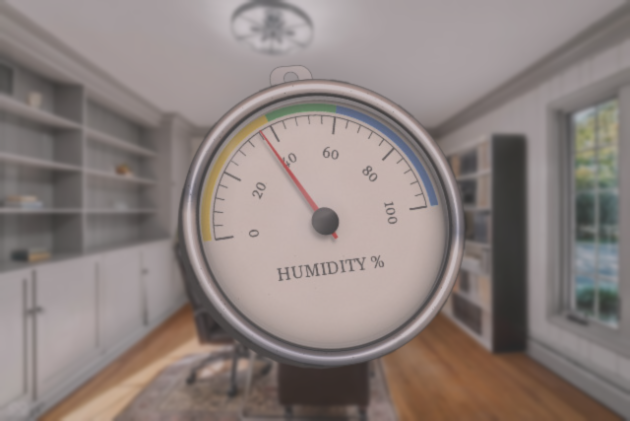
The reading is {"value": 36, "unit": "%"}
